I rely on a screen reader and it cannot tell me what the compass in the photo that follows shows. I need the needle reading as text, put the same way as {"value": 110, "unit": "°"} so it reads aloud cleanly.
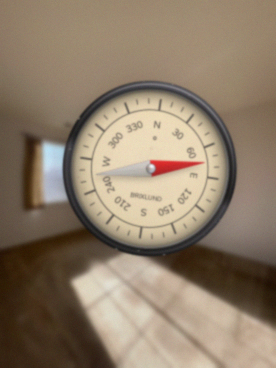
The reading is {"value": 75, "unit": "°"}
